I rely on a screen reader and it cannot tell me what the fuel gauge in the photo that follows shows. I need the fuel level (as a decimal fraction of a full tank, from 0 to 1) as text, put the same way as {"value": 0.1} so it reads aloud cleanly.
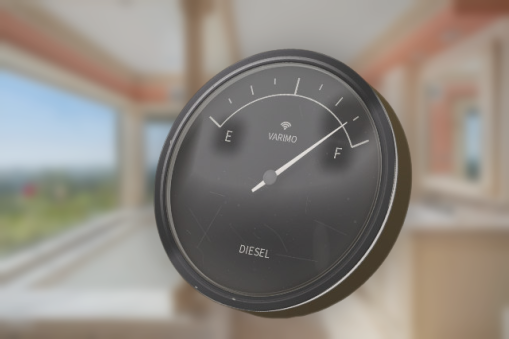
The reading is {"value": 0.875}
